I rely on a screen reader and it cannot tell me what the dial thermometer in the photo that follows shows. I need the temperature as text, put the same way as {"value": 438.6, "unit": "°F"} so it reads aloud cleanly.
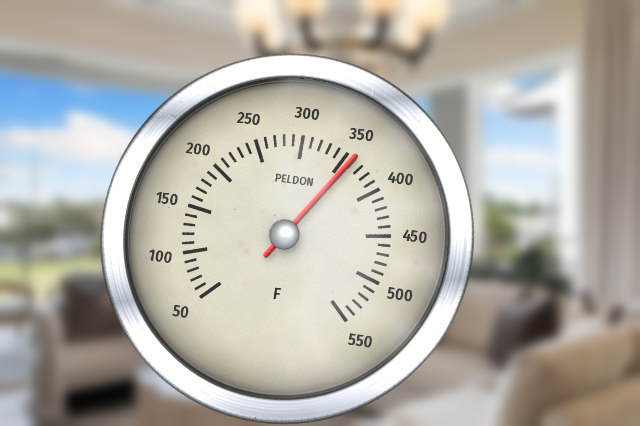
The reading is {"value": 360, "unit": "°F"}
